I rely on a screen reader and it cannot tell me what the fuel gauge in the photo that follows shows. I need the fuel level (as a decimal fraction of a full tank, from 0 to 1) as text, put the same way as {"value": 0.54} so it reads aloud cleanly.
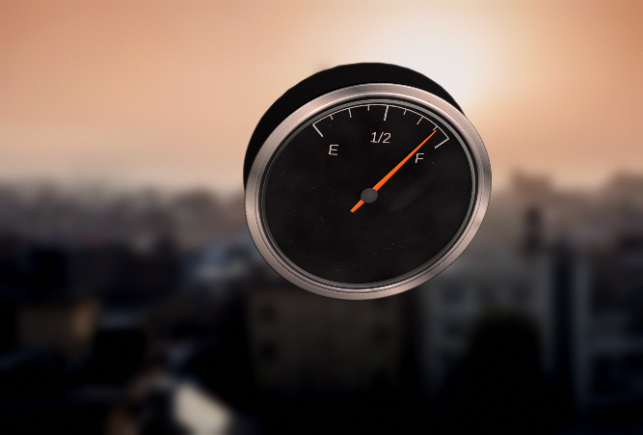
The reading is {"value": 0.875}
